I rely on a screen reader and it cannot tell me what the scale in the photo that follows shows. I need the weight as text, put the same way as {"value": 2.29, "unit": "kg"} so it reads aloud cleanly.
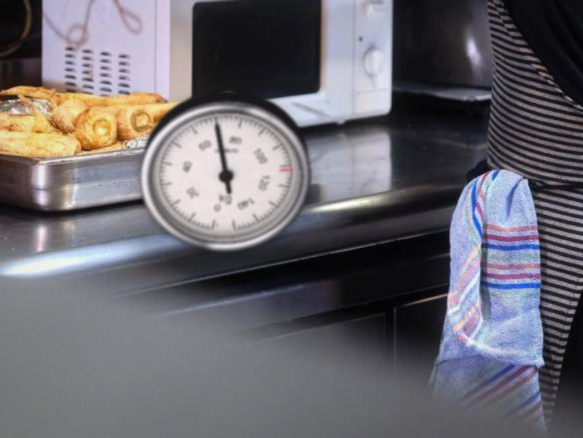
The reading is {"value": 70, "unit": "kg"}
